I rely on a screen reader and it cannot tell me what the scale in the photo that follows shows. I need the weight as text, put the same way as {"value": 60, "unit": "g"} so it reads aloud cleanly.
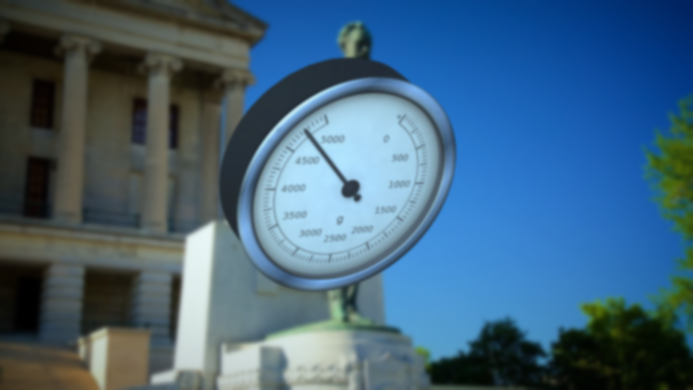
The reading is {"value": 4750, "unit": "g"}
